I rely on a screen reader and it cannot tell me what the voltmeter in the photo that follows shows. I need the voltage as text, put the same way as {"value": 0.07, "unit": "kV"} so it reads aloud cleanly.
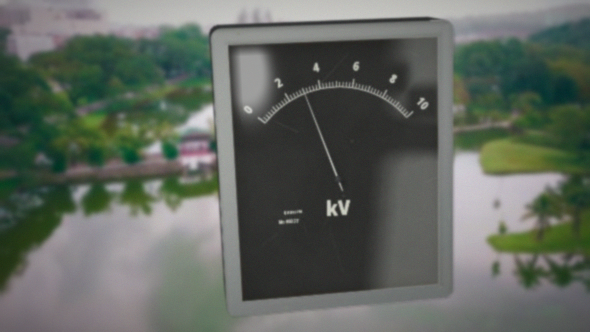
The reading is {"value": 3, "unit": "kV"}
